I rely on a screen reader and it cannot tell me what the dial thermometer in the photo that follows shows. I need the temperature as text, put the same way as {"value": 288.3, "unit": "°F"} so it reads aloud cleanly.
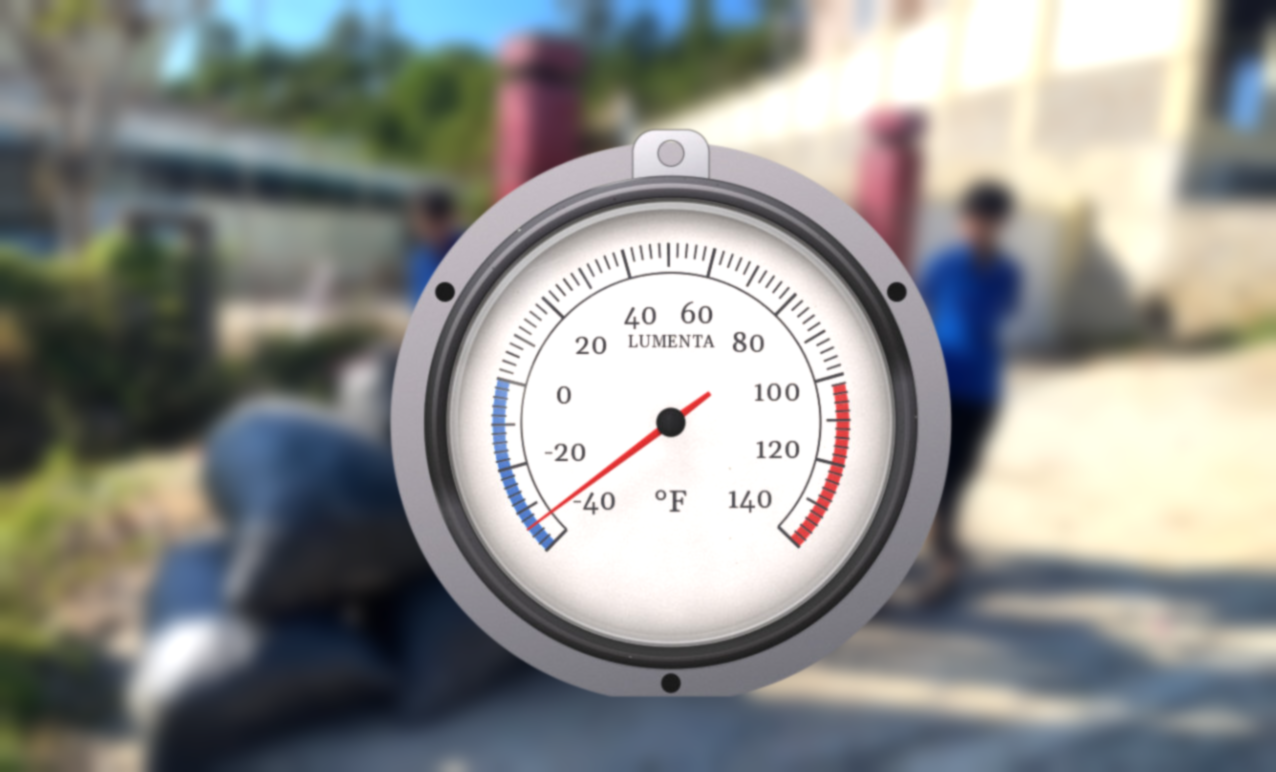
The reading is {"value": -34, "unit": "°F"}
